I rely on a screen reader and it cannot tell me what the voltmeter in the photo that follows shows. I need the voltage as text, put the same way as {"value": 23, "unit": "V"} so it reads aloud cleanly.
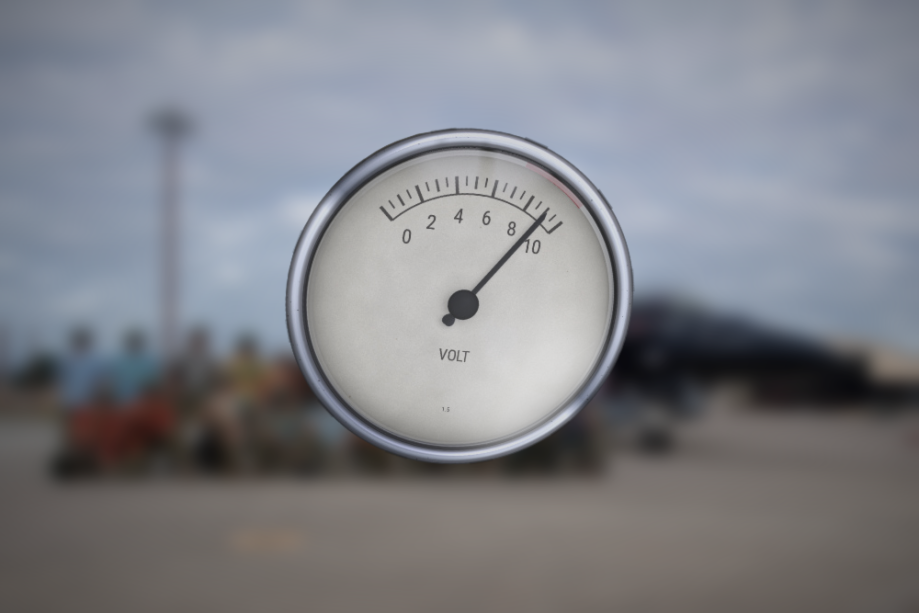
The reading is {"value": 9, "unit": "V"}
